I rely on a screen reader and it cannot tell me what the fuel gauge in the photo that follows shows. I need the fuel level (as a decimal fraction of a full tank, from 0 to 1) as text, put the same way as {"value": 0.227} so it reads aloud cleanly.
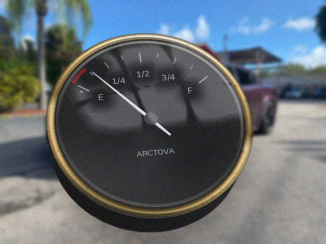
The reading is {"value": 0.125}
